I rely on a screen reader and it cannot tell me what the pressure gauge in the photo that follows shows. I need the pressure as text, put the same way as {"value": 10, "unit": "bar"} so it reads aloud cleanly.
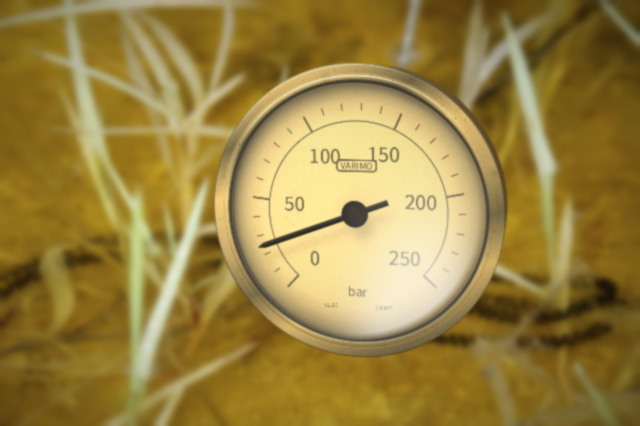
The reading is {"value": 25, "unit": "bar"}
